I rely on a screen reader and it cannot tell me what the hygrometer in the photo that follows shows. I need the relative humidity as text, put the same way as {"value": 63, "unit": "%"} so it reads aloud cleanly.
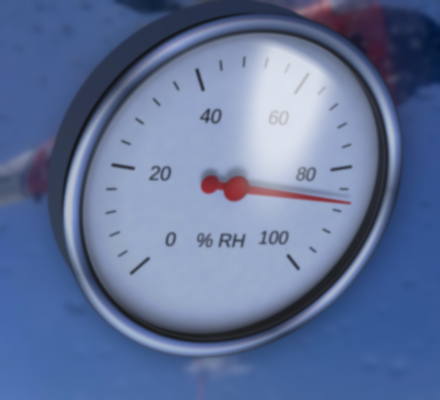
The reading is {"value": 86, "unit": "%"}
